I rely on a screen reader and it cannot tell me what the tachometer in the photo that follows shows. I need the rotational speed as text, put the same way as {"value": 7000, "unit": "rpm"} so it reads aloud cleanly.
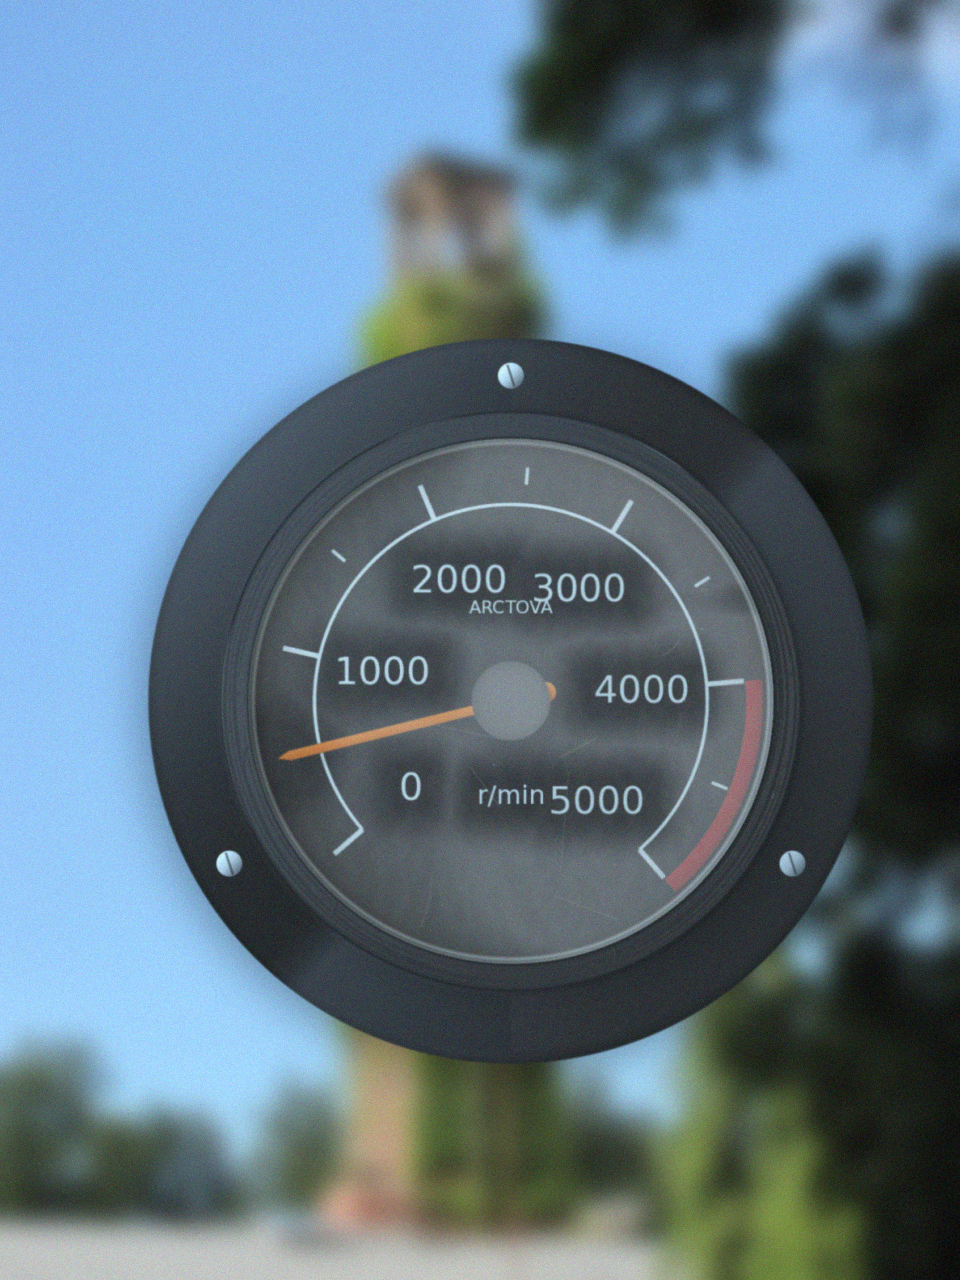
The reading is {"value": 500, "unit": "rpm"}
